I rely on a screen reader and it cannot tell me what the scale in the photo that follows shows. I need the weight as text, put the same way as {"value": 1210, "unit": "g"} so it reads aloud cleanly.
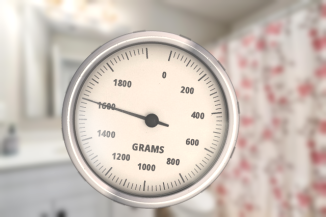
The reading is {"value": 1600, "unit": "g"}
